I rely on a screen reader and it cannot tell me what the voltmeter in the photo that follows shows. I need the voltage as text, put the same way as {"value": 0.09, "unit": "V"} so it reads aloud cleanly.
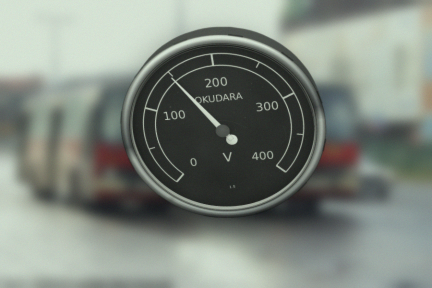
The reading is {"value": 150, "unit": "V"}
